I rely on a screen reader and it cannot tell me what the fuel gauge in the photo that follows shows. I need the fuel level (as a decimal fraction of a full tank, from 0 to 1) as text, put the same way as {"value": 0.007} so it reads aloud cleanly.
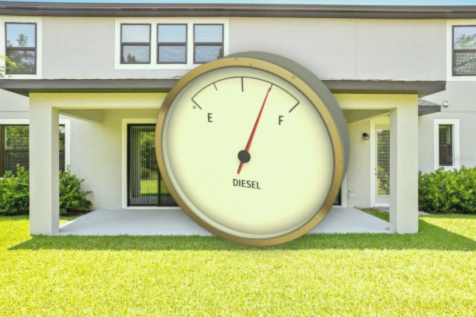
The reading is {"value": 0.75}
